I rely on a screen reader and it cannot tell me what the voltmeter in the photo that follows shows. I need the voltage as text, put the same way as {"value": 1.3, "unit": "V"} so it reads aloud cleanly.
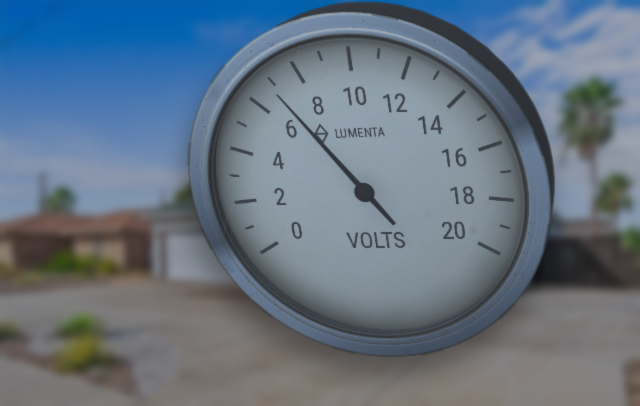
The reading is {"value": 7, "unit": "V"}
